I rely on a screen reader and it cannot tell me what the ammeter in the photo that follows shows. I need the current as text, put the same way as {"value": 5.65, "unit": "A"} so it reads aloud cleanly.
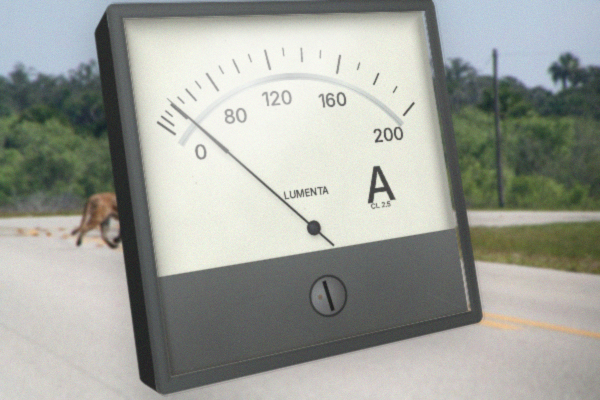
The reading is {"value": 40, "unit": "A"}
